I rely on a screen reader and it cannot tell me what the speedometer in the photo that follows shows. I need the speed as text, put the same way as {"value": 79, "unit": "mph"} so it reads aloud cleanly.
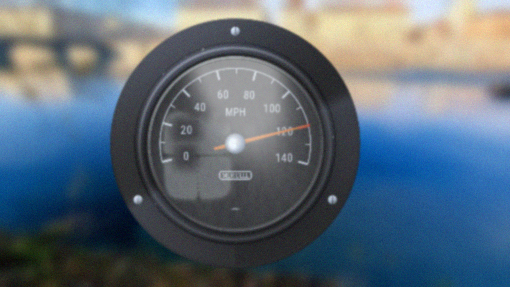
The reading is {"value": 120, "unit": "mph"}
